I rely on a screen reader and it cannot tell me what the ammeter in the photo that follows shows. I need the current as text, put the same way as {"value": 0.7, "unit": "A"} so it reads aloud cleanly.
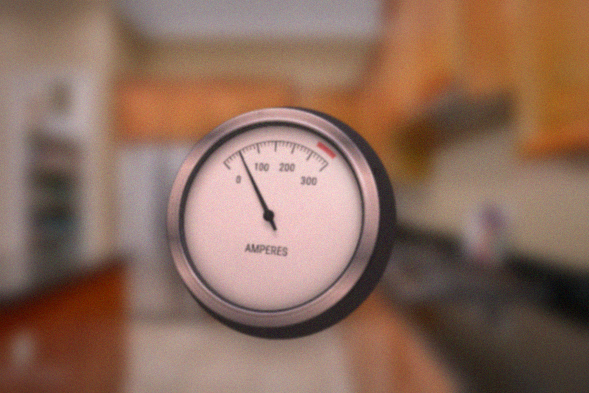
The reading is {"value": 50, "unit": "A"}
